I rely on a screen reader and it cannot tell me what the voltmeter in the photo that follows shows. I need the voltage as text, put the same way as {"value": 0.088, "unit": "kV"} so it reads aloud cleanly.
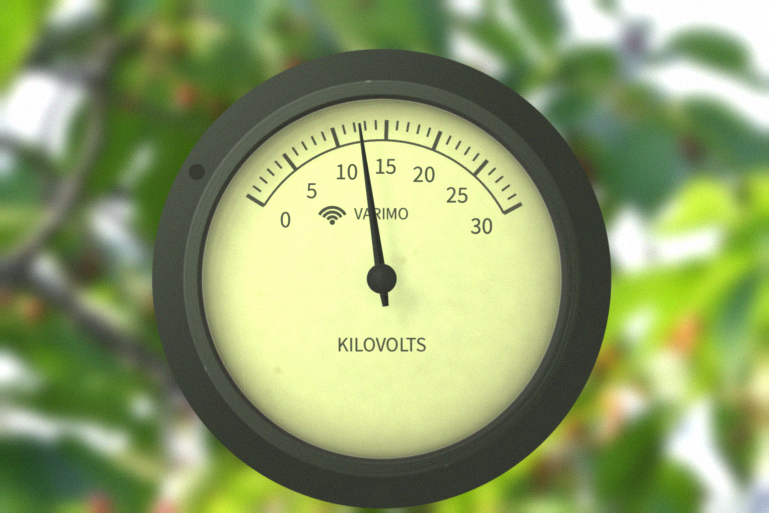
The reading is {"value": 12.5, "unit": "kV"}
